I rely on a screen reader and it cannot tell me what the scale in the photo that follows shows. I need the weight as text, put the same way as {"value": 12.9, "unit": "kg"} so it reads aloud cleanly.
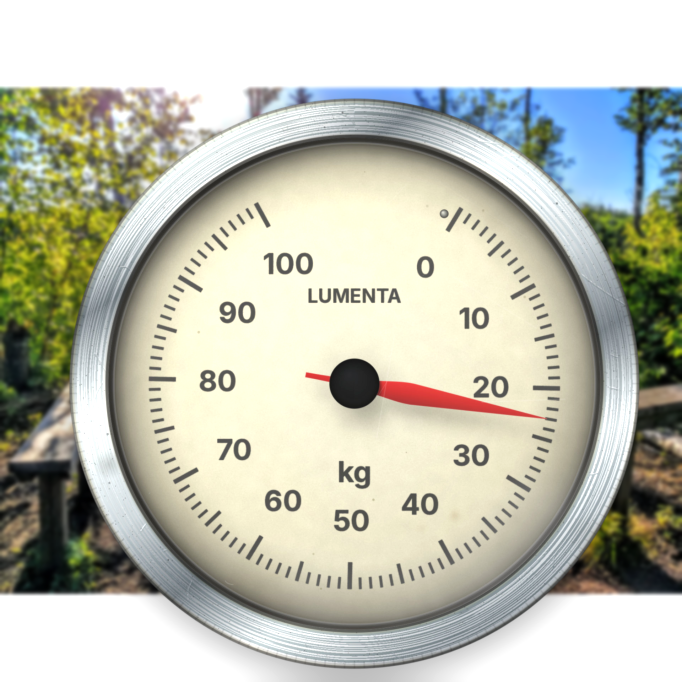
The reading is {"value": 23, "unit": "kg"}
